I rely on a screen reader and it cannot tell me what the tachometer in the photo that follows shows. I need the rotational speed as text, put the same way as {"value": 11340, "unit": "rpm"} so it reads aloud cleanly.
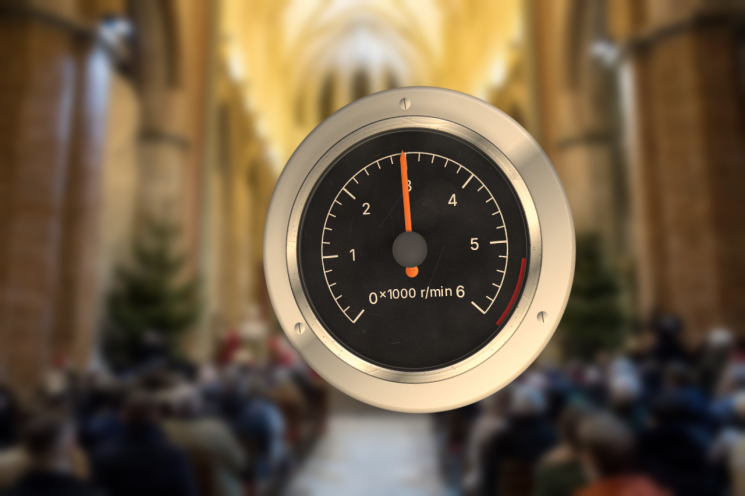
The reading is {"value": 3000, "unit": "rpm"}
